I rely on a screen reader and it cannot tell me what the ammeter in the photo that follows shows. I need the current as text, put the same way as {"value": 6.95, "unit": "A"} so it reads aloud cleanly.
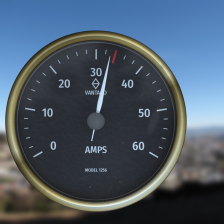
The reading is {"value": 33, "unit": "A"}
